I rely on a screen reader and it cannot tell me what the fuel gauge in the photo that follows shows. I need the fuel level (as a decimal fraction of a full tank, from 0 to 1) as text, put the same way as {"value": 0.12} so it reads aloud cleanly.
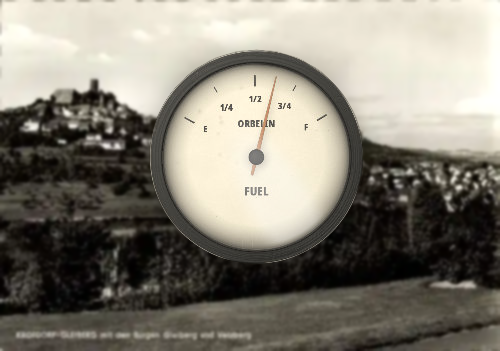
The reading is {"value": 0.625}
